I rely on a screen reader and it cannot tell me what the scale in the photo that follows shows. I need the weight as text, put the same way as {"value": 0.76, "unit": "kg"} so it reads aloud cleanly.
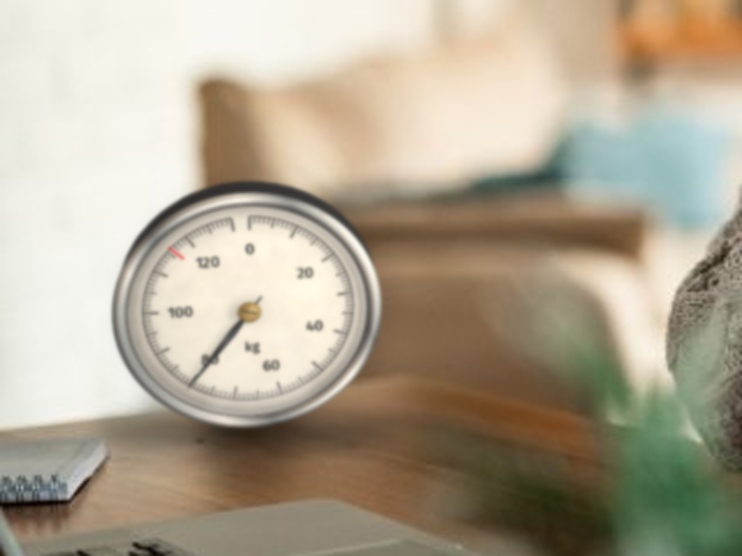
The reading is {"value": 80, "unit": "kg"}
